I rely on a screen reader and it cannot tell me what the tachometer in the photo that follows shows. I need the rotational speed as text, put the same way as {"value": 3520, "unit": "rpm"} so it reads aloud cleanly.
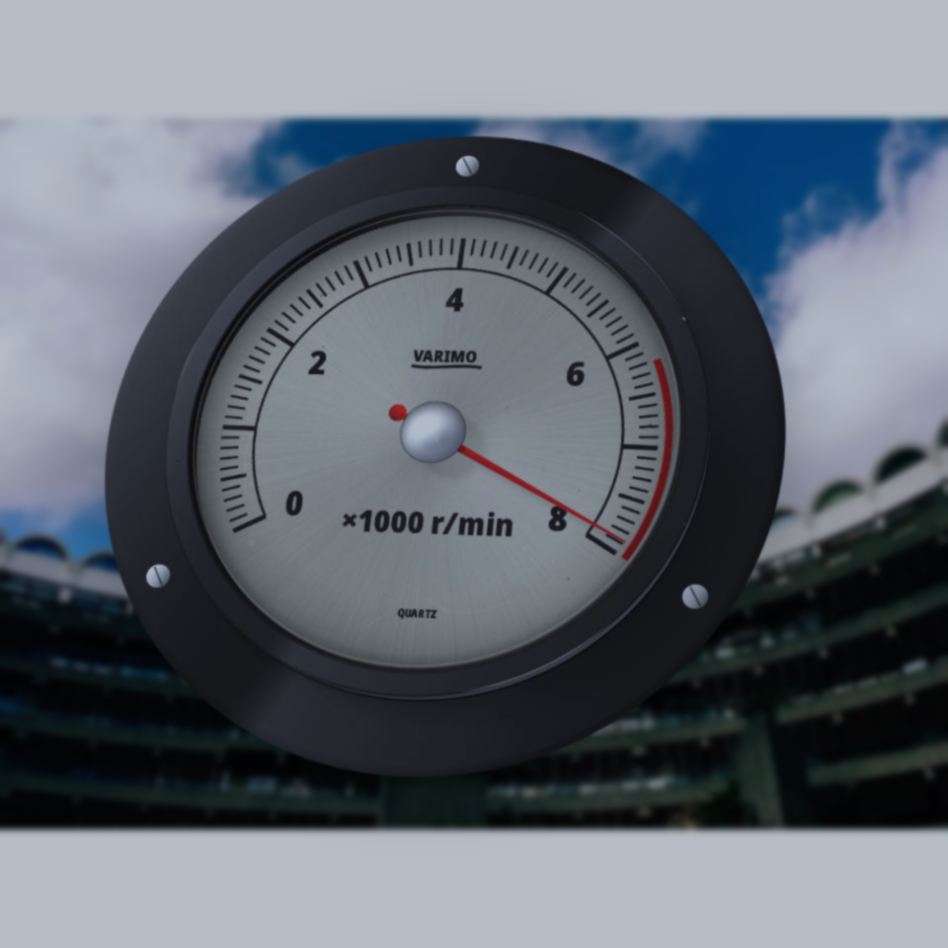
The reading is {"value": 7900, "unit": "rpm"}
